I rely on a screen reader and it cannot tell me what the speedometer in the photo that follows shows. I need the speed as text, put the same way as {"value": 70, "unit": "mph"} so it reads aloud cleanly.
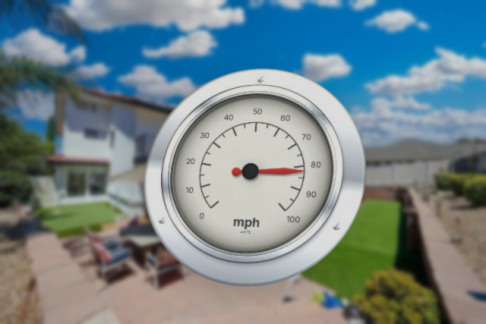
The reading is {"value": 82.5, "unit": "mph"}
